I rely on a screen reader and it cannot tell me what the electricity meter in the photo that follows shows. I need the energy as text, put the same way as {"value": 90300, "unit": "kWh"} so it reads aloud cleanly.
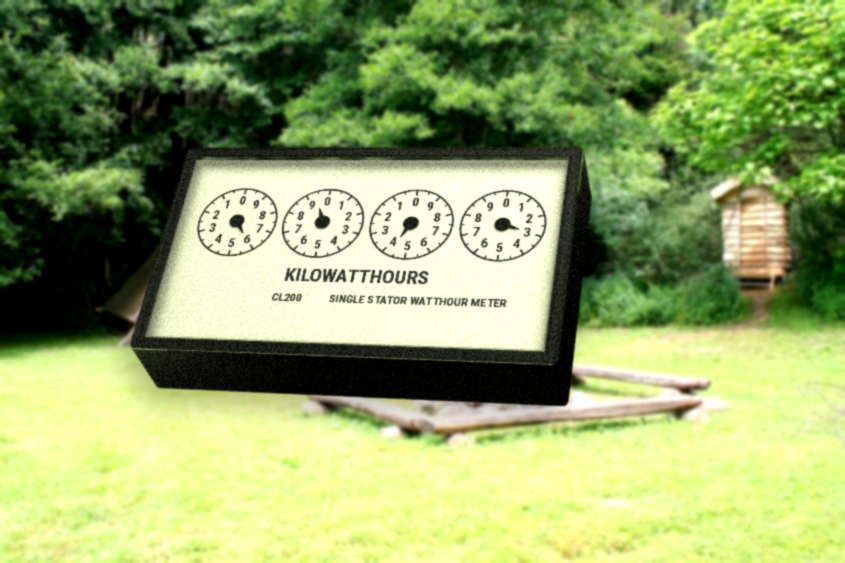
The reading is {"value": 5943, "unit": "kWh"}
